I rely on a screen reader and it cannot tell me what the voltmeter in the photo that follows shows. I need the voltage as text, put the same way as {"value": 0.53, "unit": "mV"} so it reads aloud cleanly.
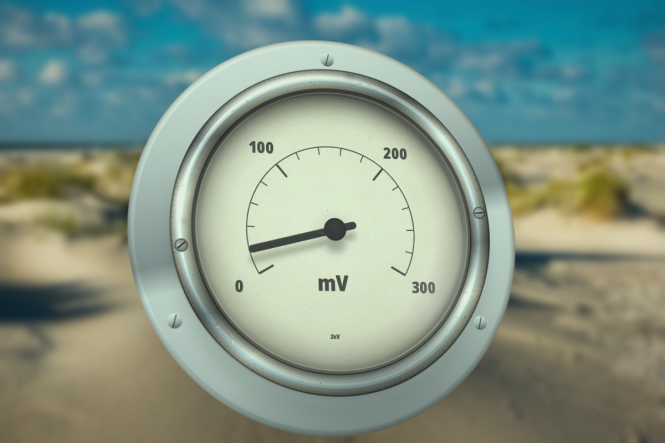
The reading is {"value": 20, "unit": "mV"}
